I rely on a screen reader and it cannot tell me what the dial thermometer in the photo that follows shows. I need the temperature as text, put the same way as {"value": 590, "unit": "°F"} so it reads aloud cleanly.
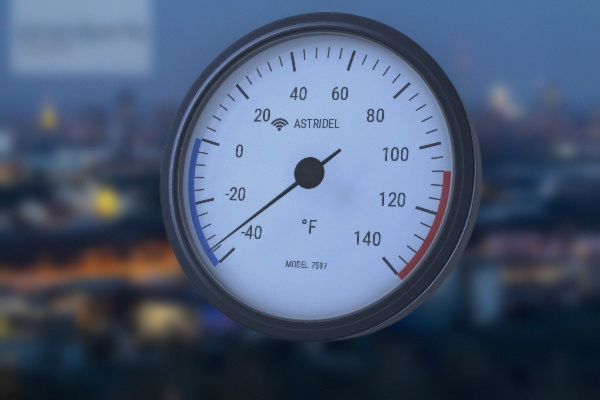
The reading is {"value": -36, "unit": "°F"}
